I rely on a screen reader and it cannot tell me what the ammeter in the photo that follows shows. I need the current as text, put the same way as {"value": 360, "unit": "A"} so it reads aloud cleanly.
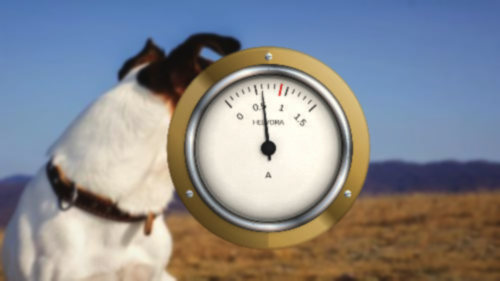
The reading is {"value": 0.6, "unit": "A"}
